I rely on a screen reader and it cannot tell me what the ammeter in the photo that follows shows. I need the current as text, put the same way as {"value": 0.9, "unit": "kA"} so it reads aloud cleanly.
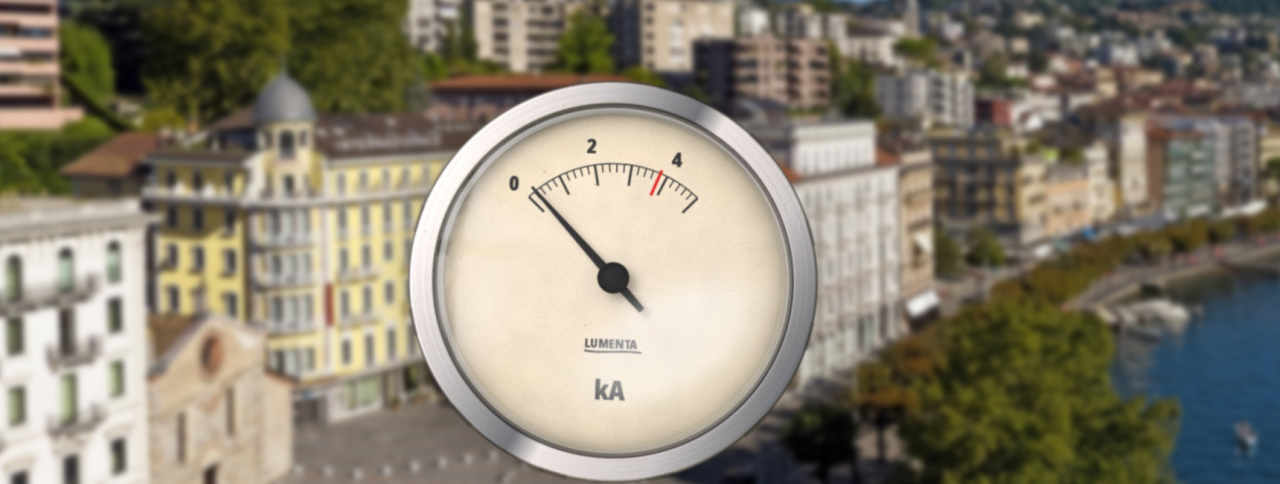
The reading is {"value": 0.2, "unit": "kA"}
